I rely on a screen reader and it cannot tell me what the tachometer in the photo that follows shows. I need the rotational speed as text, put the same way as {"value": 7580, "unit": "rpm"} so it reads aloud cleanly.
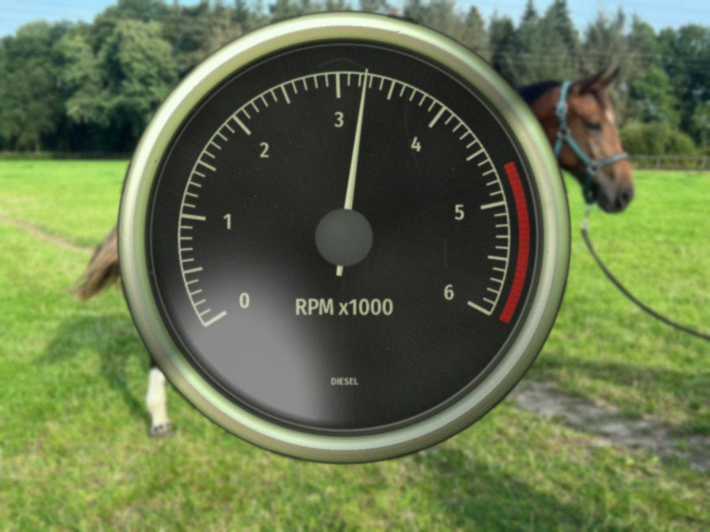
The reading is {"value": 3250, "unit": "rpm"}
